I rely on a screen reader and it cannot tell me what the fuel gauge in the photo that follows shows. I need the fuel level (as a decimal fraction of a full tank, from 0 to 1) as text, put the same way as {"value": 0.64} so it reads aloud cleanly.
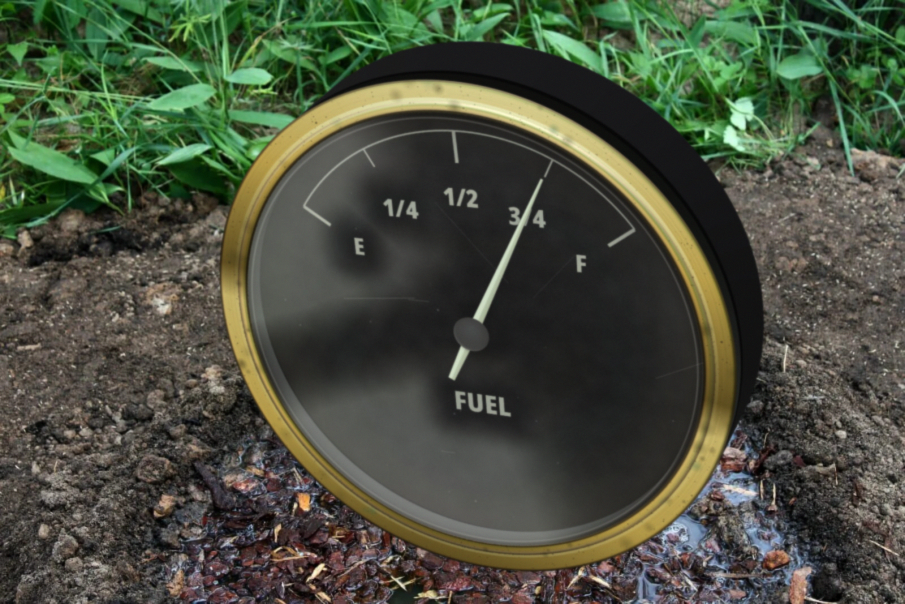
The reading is {"value": 0.75}
